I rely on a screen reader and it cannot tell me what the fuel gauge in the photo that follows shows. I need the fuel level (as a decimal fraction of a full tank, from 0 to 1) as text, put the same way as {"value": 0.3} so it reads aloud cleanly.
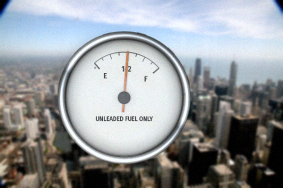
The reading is {"value": 0.5}
